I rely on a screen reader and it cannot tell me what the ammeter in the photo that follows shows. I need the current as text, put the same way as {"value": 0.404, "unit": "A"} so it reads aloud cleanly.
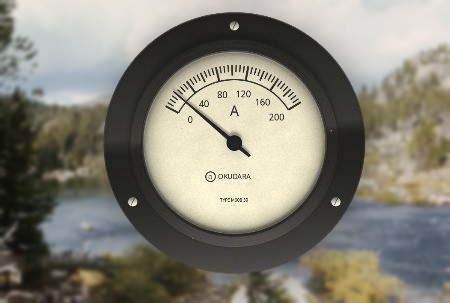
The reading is {"value": 20, "unit": "A"}
